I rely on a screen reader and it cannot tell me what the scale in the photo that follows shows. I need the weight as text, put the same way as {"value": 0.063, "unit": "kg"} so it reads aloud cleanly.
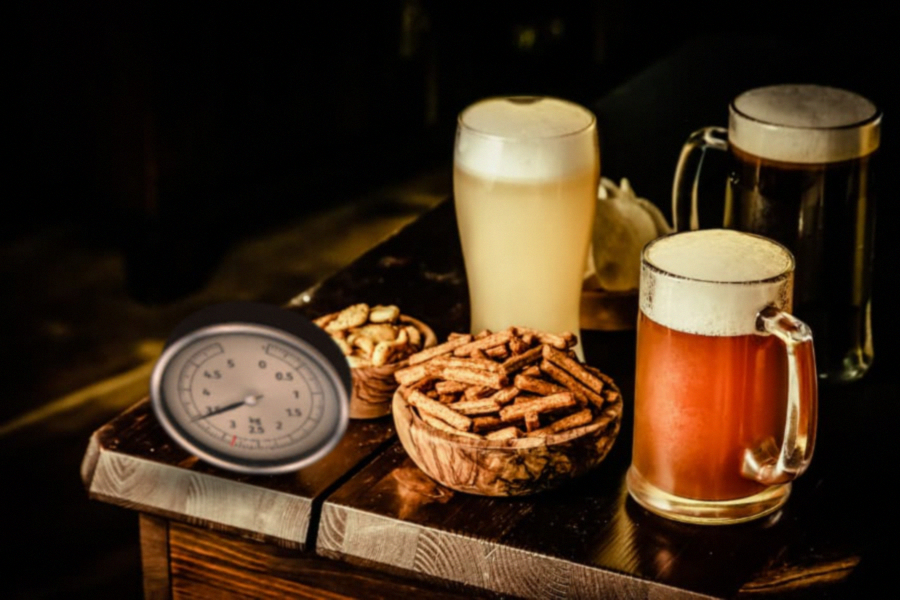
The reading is {"value": 3.5, "unit": "kg"}
